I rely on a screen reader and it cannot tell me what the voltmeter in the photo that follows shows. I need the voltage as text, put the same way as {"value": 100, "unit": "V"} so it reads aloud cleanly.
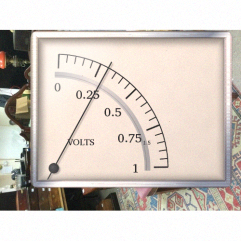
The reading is {"value": 0.3, "unit": "V"}
